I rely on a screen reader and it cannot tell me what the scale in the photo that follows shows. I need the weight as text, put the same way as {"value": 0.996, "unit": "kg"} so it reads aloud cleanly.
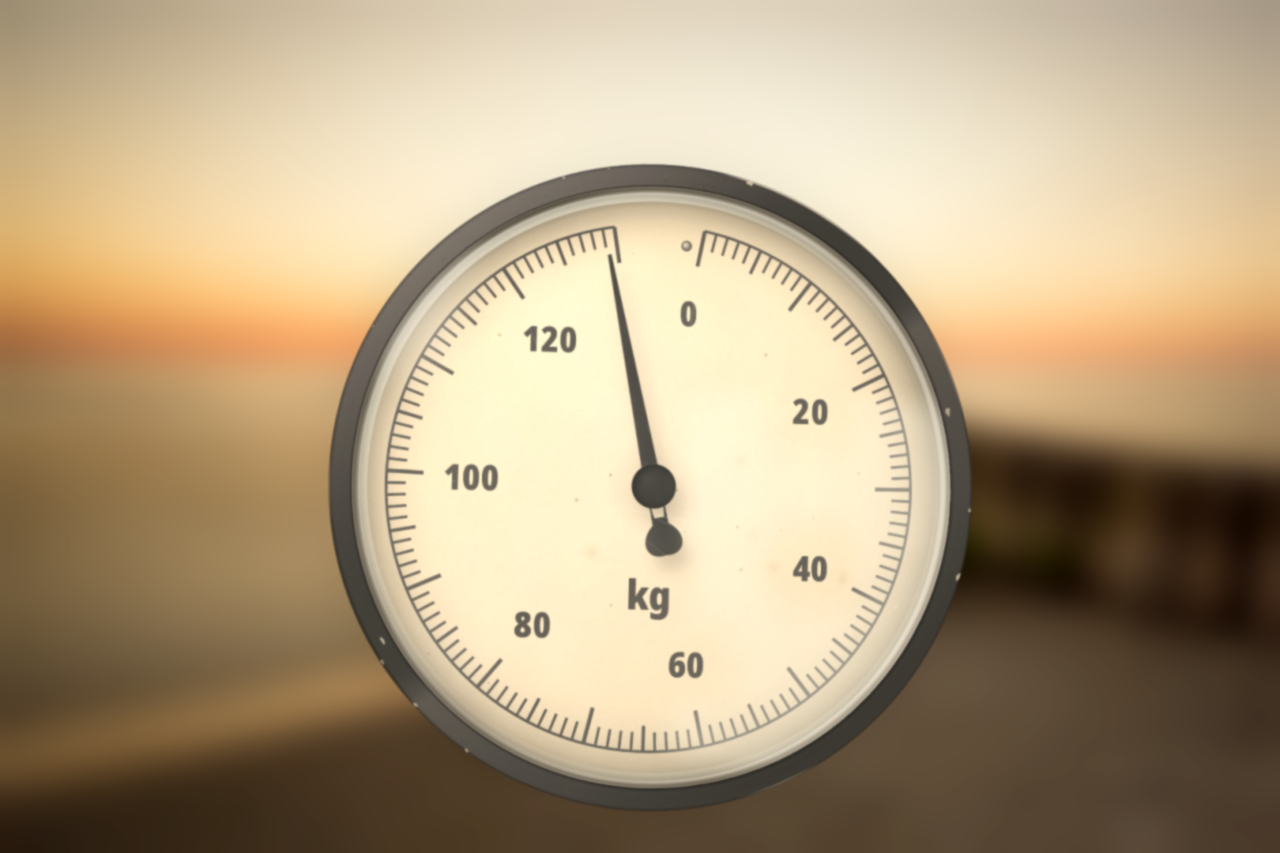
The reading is {"value": 129, "unit": "kg"}
